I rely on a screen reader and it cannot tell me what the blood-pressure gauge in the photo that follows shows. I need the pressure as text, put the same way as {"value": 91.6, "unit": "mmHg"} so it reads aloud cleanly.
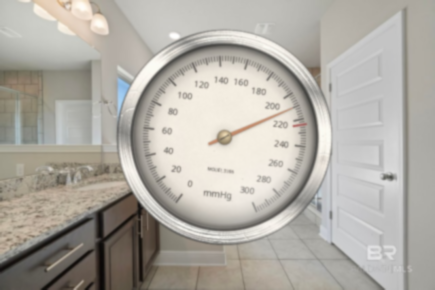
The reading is {"value": 210, "unit": "mmHg"}
